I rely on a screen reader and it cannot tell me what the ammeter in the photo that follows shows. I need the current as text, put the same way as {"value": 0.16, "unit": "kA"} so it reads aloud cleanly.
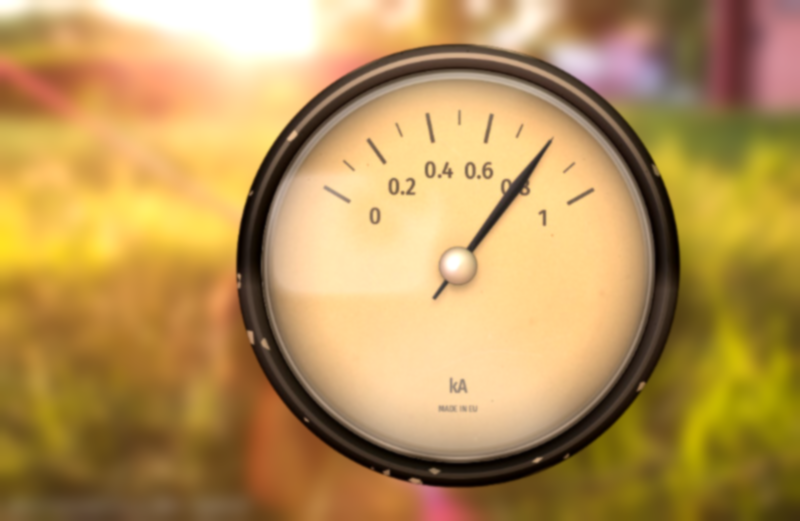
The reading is {"value": 0.8, "unit": "kA"}
